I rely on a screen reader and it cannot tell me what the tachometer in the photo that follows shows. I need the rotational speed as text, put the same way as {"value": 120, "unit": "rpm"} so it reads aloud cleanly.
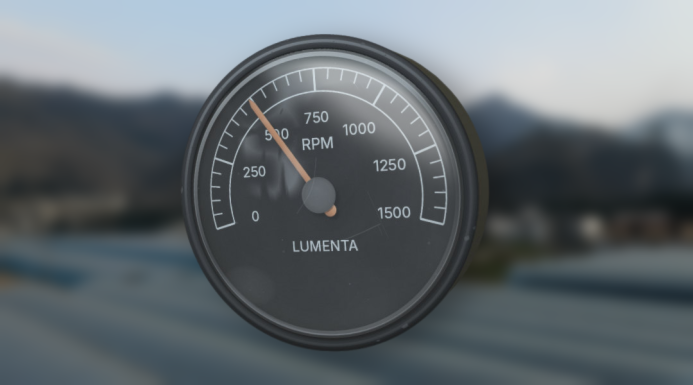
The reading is {"value": 500, "unit": "rpm"}
